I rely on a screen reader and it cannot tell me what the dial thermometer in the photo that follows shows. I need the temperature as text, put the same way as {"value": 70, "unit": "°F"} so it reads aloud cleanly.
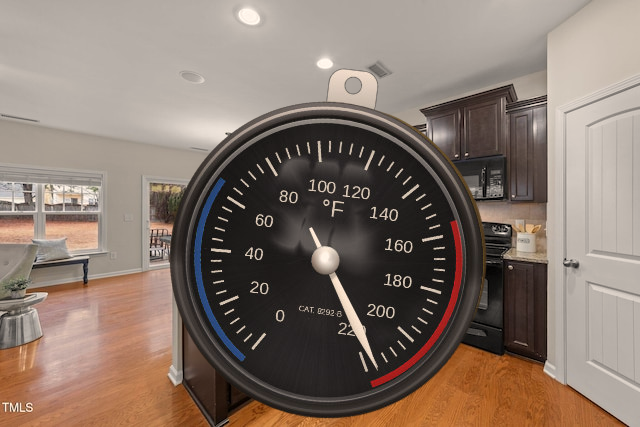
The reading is {"value": 216, "unit": "°F"}
